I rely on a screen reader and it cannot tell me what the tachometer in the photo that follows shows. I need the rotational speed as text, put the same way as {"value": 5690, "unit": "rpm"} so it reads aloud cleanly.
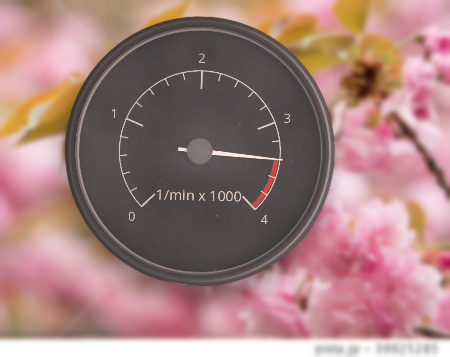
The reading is {"value": 3400, "unit": "rpm"}
